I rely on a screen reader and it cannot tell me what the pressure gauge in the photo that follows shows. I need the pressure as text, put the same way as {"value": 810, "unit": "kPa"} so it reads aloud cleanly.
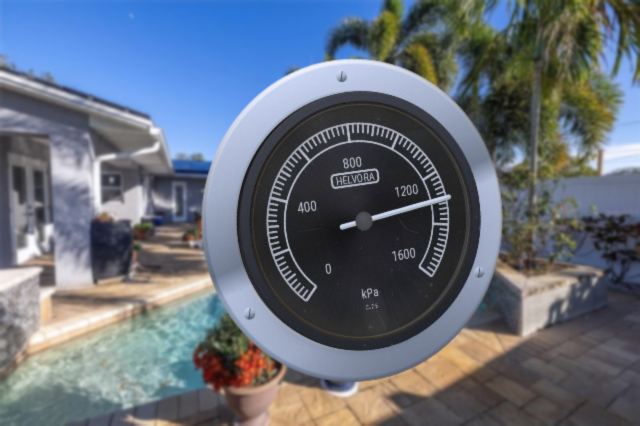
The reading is {"value": 1300, "unit": "kPa"}
